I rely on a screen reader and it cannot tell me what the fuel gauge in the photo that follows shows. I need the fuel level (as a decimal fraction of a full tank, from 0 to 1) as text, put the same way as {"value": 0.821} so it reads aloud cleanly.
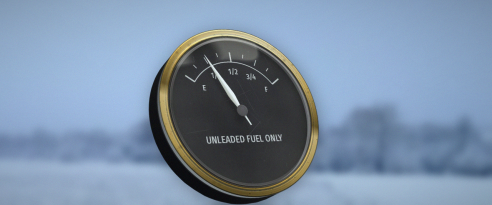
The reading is {"value": 0.25}
